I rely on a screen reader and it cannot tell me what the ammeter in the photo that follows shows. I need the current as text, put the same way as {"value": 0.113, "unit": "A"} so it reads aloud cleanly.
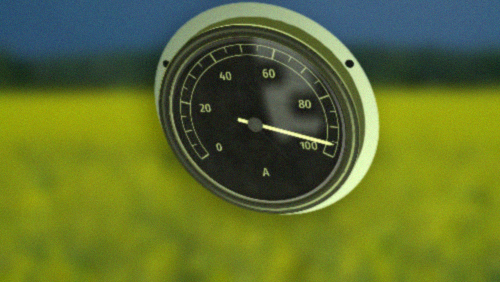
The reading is {"value": 95, "unit": "A"}
